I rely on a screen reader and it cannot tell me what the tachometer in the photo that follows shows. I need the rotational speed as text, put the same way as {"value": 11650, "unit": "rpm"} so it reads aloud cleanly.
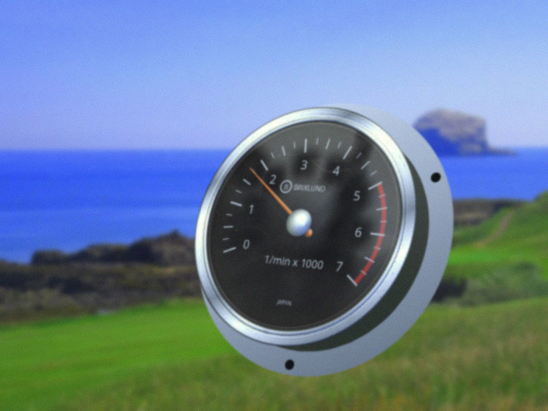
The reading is {"value": 1750, "unit": "rpm"}
